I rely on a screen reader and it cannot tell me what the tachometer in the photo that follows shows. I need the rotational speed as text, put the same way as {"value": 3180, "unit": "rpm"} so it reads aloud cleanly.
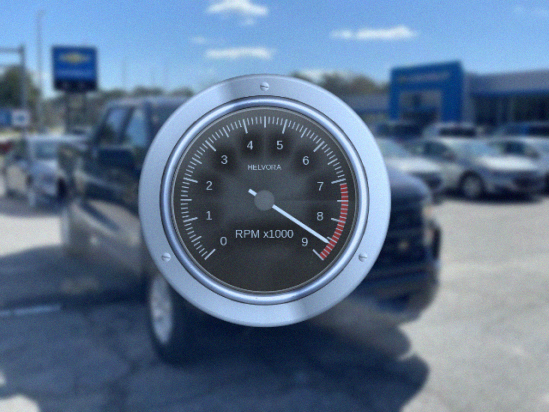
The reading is {"value": 8600, "unit": "rpm"}
